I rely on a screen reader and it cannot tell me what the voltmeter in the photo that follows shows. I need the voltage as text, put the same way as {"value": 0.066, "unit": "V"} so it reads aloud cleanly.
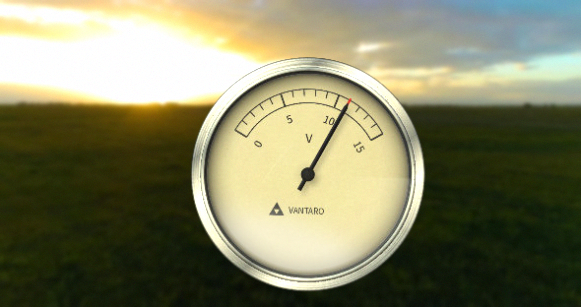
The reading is {"value": 11, "unit": "V"}
